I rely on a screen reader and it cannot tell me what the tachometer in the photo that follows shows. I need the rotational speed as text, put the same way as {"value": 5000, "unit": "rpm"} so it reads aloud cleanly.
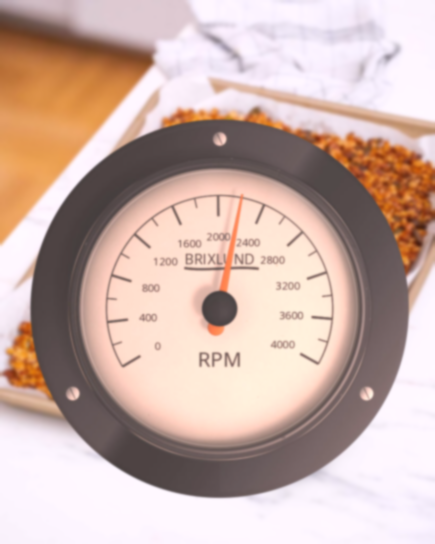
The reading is {"value": 2200, "unit": "rpm"}
